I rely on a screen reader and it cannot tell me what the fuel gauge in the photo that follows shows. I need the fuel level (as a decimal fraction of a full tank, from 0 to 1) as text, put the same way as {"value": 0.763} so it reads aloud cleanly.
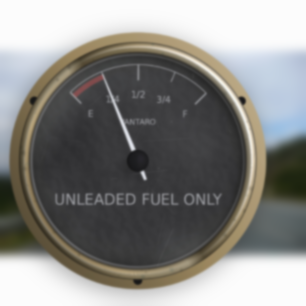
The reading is {"value": 0.25}
